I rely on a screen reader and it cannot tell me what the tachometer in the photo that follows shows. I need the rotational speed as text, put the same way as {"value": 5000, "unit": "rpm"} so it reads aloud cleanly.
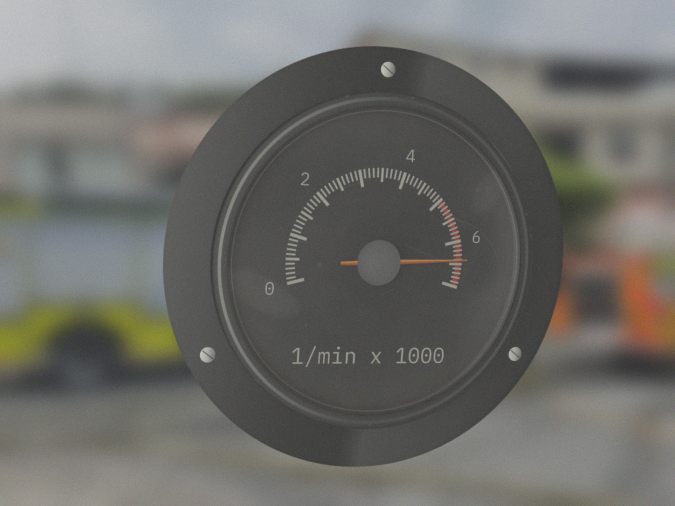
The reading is {"value": 6400, "unit": "rpm"}
